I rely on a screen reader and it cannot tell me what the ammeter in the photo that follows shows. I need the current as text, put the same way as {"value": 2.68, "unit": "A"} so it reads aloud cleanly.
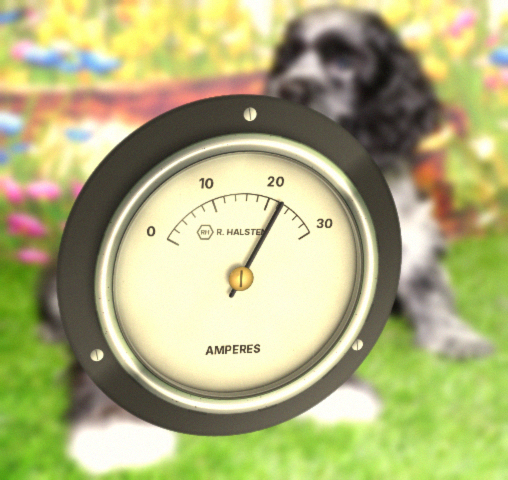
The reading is {"value": 22, "unit": "A"}
